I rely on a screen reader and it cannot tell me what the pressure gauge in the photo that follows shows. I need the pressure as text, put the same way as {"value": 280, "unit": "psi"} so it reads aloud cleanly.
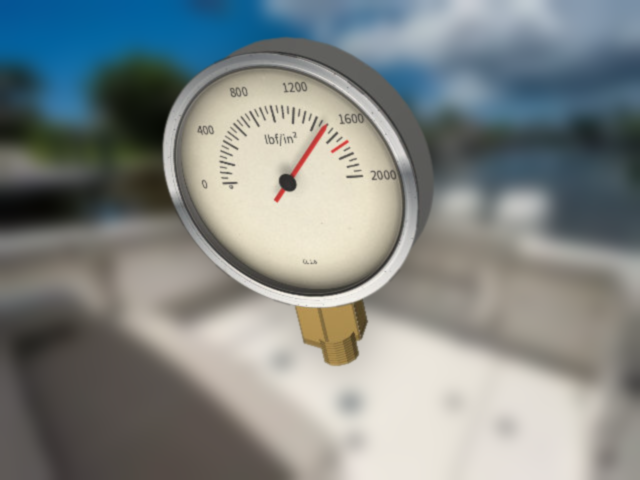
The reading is {"value": 1500, "unit": "psi"}
